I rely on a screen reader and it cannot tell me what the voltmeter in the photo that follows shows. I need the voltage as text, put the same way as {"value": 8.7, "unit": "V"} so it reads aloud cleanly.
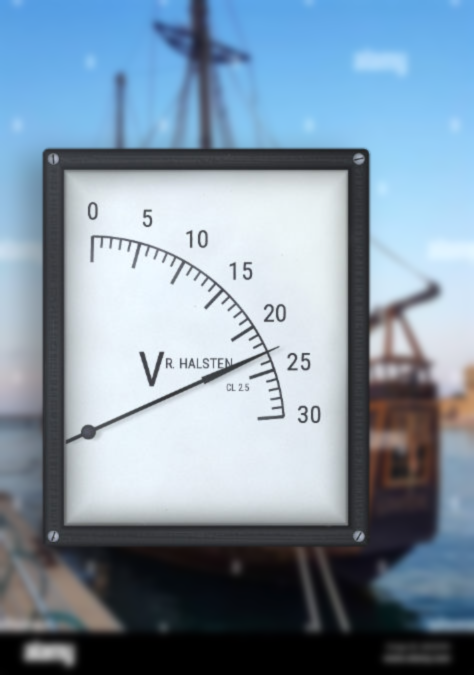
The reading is {"value": 23, "unit": "V"}
